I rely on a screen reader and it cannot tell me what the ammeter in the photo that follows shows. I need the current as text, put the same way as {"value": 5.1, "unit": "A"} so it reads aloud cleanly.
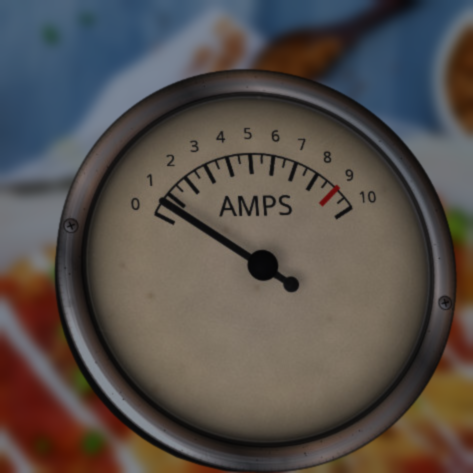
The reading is {"value": 0.5, "unit": "A"}
